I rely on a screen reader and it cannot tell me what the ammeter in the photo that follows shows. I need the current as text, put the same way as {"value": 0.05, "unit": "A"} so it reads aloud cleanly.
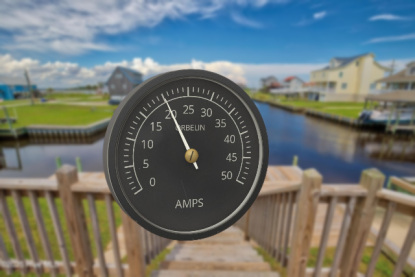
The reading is {"value": 20, "unit": "A"}
